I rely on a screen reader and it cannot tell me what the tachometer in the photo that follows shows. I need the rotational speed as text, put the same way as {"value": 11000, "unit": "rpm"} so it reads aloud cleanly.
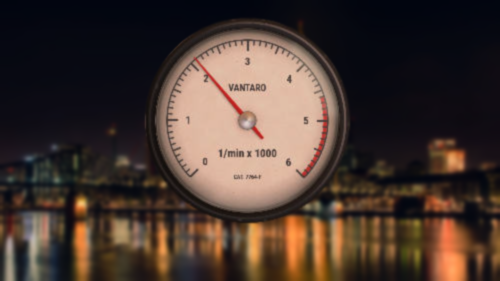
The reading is {"value": 2100, "unit": "rpm"}
